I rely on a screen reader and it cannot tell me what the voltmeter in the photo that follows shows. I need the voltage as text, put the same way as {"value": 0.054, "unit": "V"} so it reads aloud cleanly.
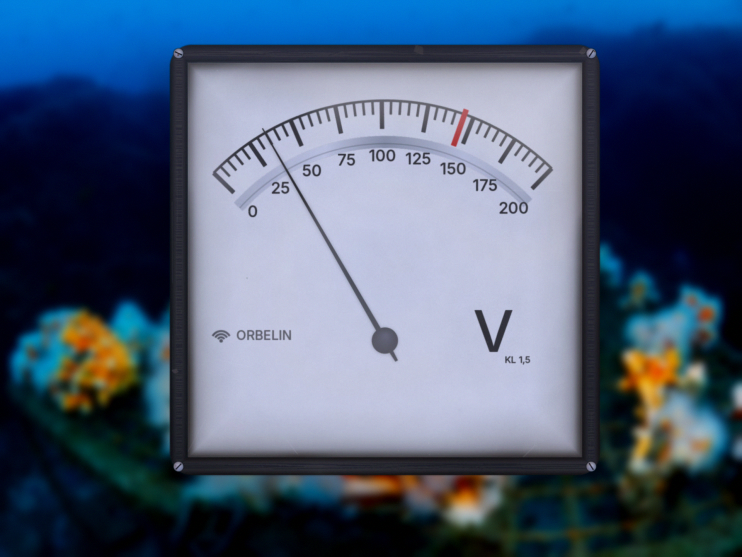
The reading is {"value": 35, "unit": "V"}
